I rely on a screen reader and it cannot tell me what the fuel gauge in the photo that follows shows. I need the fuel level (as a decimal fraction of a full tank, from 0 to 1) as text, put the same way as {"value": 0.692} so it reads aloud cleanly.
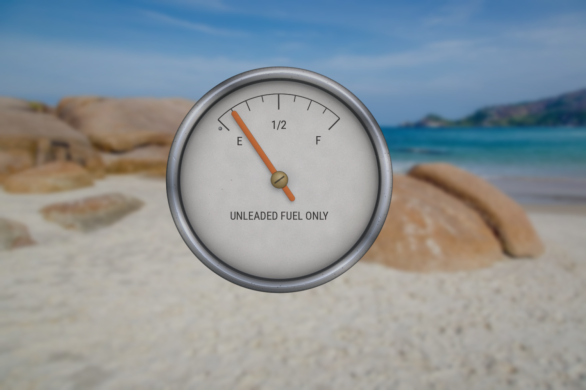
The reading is {"value": 0.125}
